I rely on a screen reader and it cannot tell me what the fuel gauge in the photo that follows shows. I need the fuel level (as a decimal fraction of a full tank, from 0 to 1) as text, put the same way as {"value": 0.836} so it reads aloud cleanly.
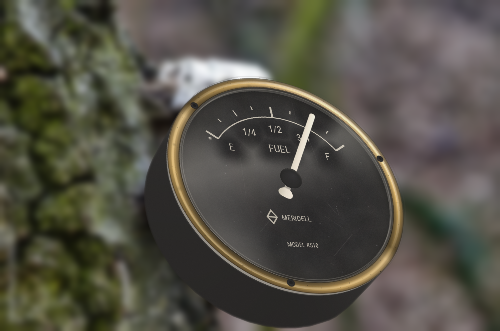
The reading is {"value": 0.75}
